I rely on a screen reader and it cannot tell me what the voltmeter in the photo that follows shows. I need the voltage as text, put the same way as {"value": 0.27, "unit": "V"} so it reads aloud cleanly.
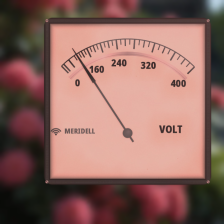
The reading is {"value": 120, "unit": "V"}
